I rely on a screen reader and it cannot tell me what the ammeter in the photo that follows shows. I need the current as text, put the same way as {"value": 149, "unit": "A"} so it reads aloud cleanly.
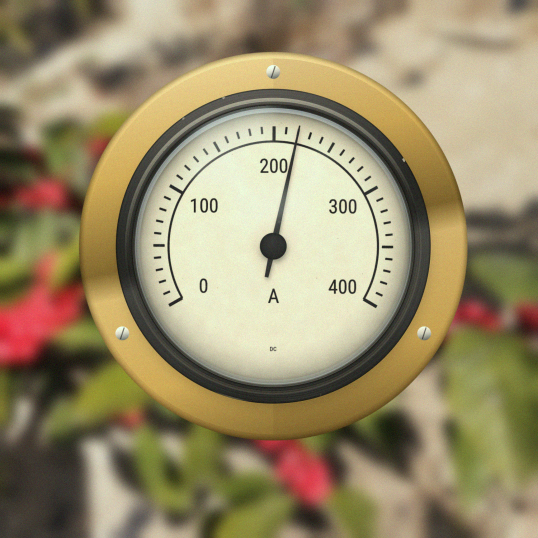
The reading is {"value": 220, "unit": "A"}
